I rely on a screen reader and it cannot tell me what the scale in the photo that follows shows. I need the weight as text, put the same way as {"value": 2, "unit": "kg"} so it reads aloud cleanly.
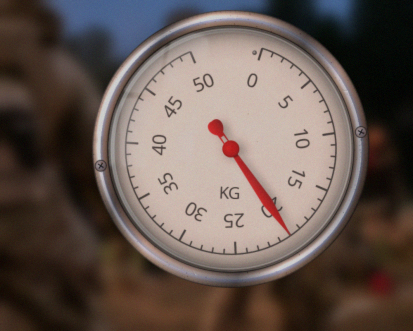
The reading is {"value": 20, "unit": "kg"}
